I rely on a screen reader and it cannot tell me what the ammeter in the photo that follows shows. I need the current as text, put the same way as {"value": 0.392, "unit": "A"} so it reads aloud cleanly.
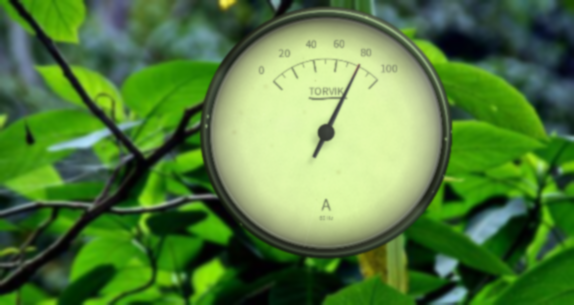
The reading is {"value": 80, "unit": "A"}
